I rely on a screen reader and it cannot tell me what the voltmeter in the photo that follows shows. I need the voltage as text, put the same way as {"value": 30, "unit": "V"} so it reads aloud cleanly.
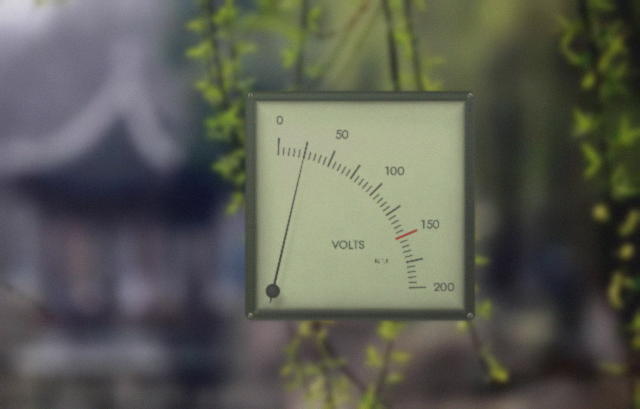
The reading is {"value": 25, "unit": "V"}
